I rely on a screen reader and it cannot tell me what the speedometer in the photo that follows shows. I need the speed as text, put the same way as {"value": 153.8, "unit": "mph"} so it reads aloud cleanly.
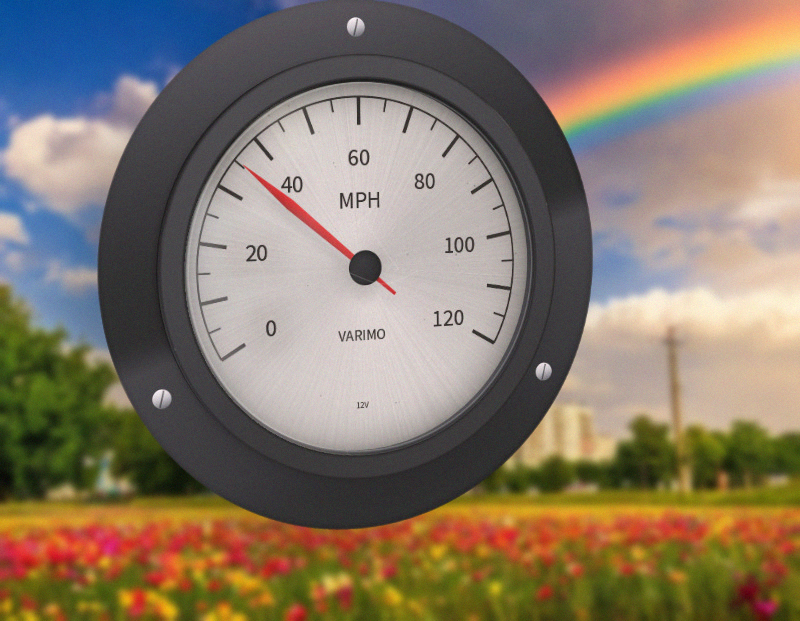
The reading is {"value": 35, "unit": "mph"}
